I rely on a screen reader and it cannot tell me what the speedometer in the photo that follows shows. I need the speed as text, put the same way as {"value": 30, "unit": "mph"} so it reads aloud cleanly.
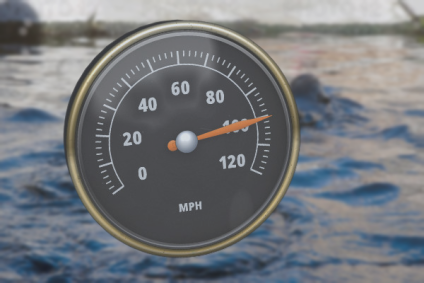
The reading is {"value": 100, "unit": "mph"}
